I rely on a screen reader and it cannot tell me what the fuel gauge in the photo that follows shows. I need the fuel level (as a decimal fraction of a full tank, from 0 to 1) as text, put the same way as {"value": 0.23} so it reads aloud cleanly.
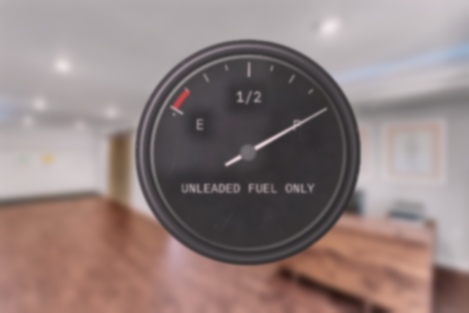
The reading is {"value": 1}
